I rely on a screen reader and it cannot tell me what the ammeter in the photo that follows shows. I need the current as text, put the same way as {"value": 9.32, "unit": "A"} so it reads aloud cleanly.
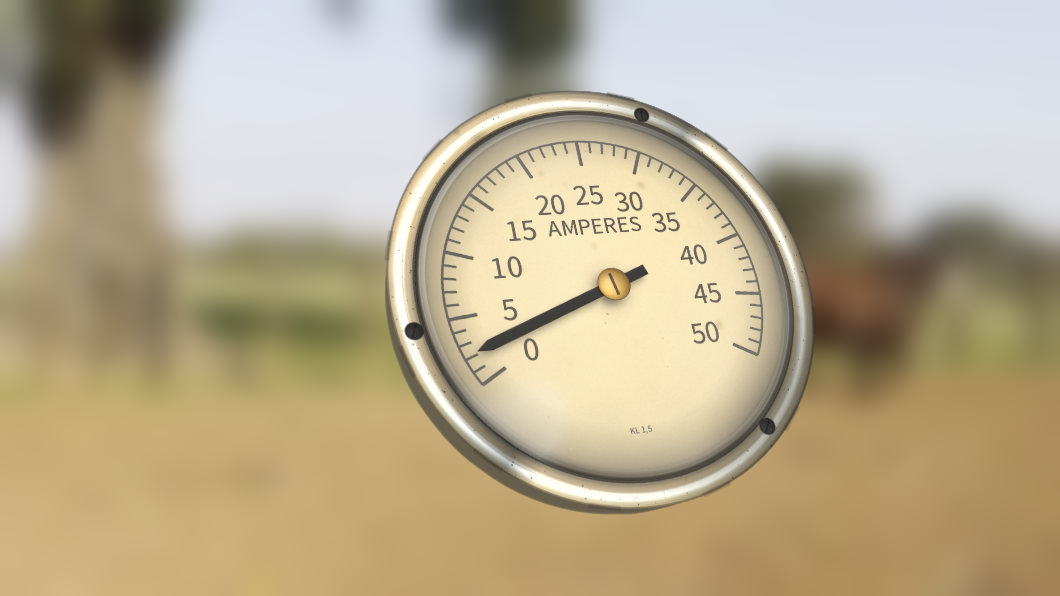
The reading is {"value": 2, "unit": "A"}
